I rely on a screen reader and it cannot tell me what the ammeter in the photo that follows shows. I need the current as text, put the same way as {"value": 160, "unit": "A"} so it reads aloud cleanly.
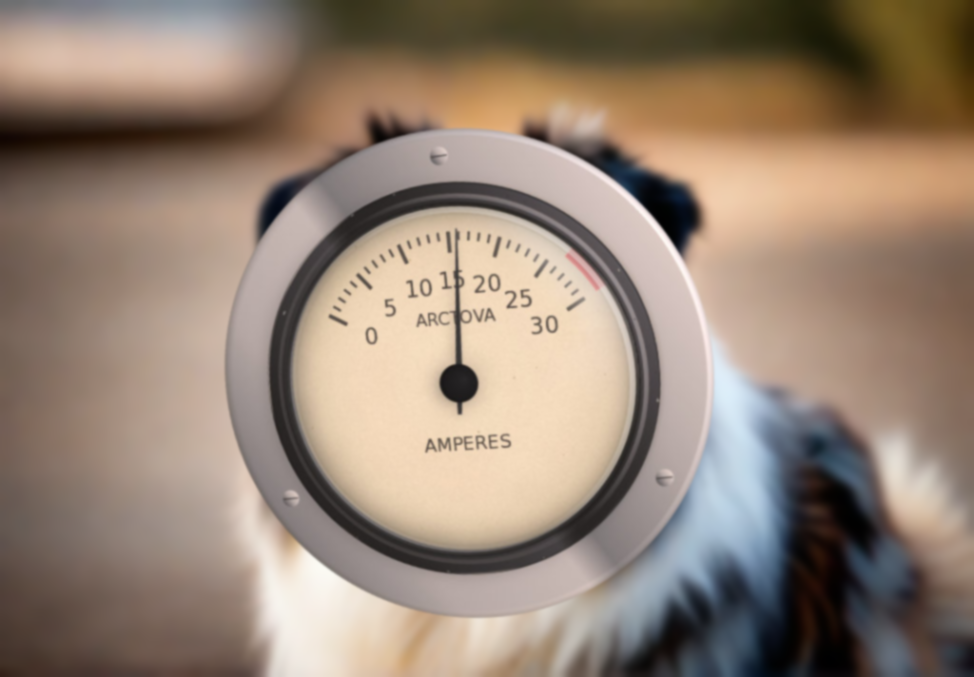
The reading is {"value": 16, "unit": "A"}
